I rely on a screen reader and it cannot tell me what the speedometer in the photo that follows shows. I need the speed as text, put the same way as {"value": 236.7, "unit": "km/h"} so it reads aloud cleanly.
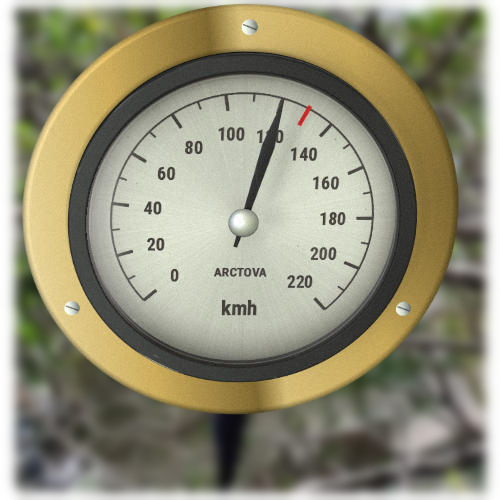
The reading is {"value": 120, "unit": "km/h"}
